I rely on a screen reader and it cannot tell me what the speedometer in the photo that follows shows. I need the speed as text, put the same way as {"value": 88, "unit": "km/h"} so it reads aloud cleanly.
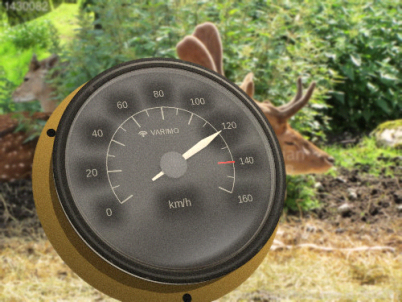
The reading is {"value": 120, "unit": "km/h"}
